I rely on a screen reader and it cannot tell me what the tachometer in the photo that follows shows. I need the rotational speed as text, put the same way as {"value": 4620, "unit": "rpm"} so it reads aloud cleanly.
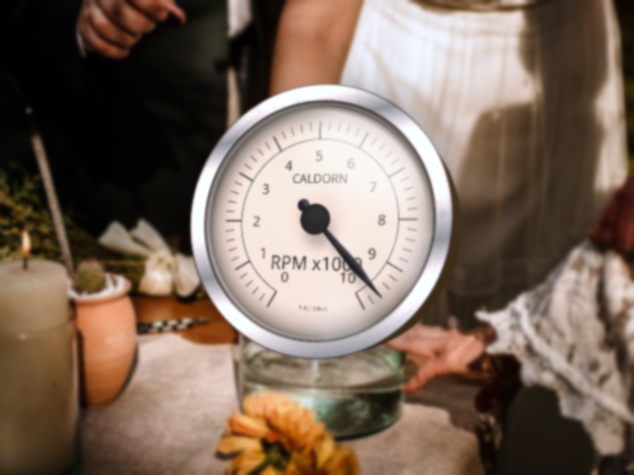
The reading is {"value": 9600, "unit": "rpm"}
